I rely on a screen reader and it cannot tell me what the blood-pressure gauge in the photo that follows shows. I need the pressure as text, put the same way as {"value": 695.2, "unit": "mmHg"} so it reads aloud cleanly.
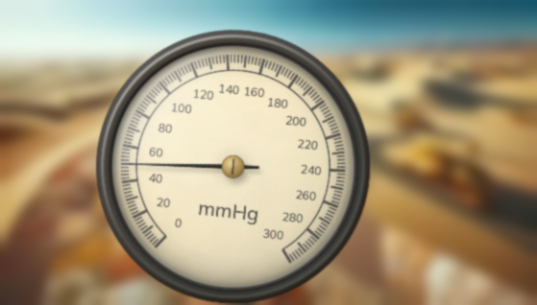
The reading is {"value": 50, "unit": "mmHg"}
